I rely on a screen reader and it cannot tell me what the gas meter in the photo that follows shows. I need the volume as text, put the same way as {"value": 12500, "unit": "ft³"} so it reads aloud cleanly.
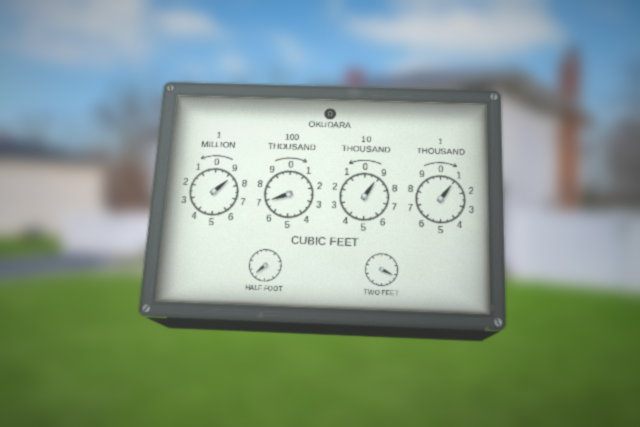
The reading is {"value": 869100, "unit": "ft³"}
